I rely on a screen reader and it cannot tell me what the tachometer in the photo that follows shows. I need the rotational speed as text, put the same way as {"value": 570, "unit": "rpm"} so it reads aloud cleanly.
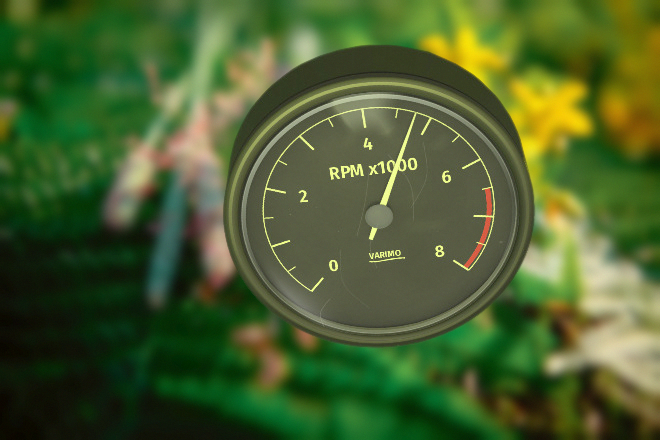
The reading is {"value": 4750, "unit": "rpm"}
